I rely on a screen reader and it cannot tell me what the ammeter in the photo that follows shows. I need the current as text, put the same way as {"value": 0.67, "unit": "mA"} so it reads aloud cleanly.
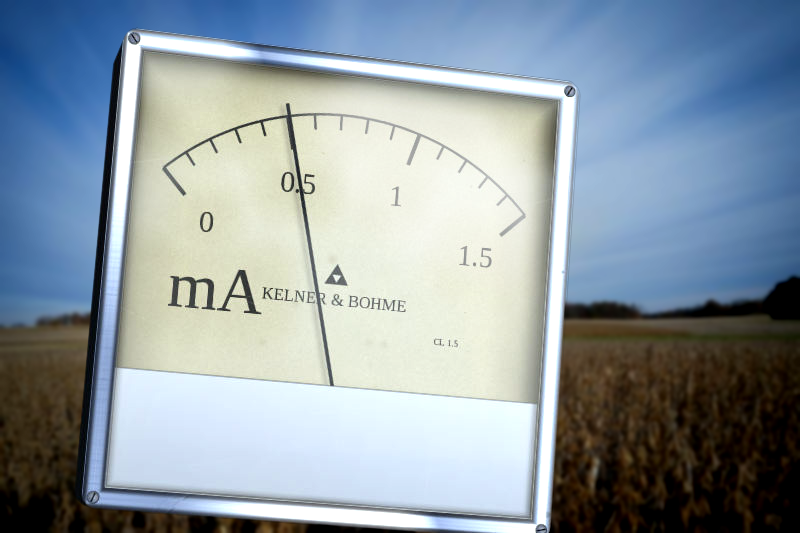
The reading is {"value": 0.5, "unit": "mA"}
